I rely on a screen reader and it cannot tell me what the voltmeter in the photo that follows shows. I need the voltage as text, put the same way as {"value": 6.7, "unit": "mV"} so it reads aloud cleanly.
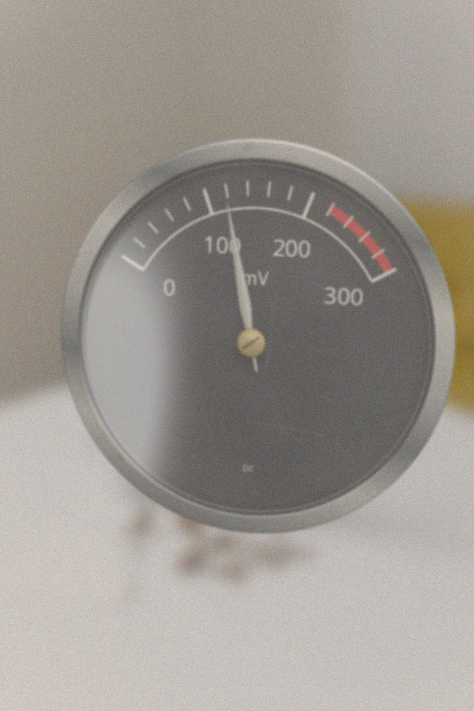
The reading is {"value": 120, "unit": "mV"}
